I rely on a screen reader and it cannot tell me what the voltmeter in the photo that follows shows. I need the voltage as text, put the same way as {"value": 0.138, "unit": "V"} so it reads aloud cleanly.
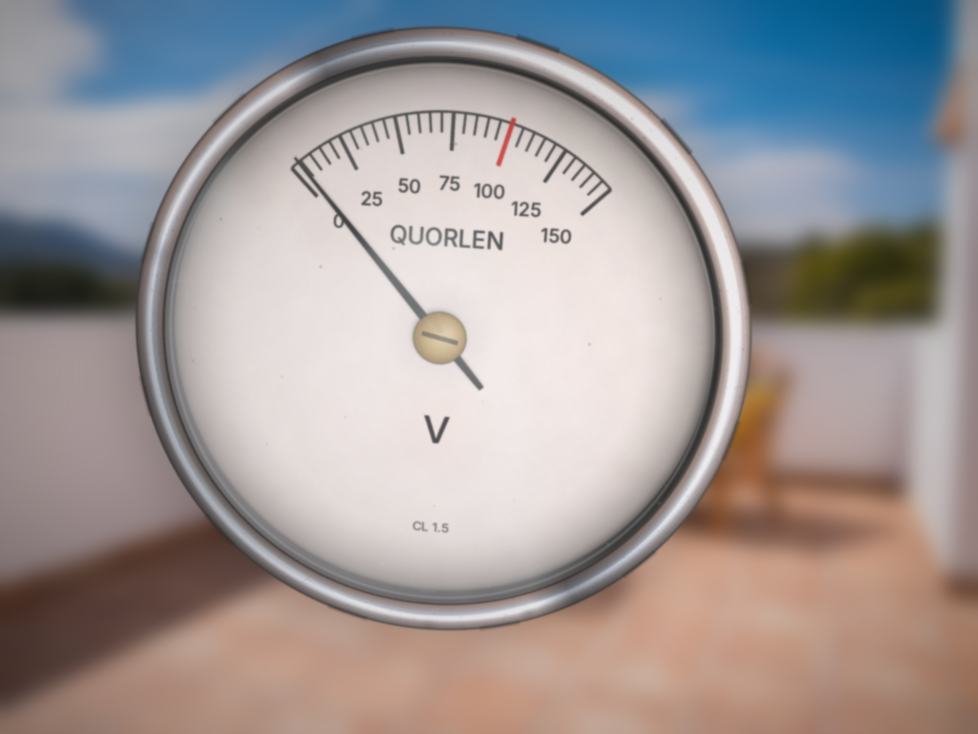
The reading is {"value": 5, "unit": "V"}
